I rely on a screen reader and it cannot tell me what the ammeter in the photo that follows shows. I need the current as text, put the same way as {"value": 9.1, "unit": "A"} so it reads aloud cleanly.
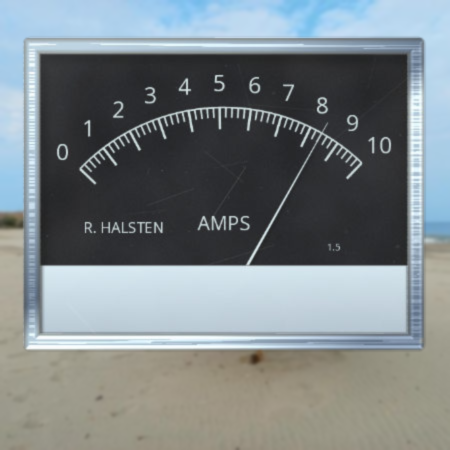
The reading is {"value": 8.4, "unit": "A"}
